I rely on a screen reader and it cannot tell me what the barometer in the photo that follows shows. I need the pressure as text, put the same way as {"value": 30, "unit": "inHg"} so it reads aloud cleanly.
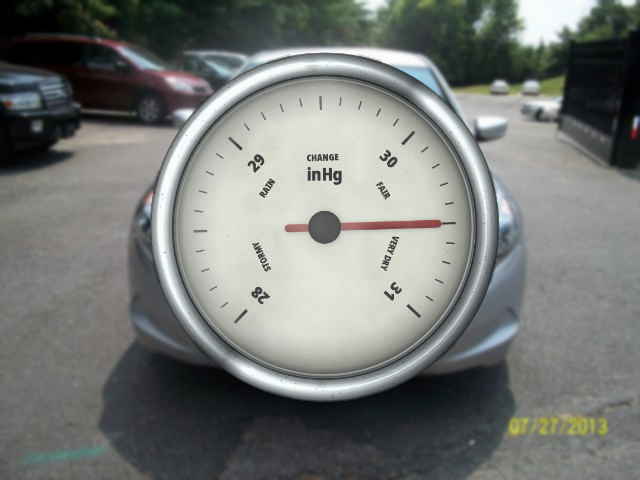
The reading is {"value": 30.5, "unit": "inHg"}
